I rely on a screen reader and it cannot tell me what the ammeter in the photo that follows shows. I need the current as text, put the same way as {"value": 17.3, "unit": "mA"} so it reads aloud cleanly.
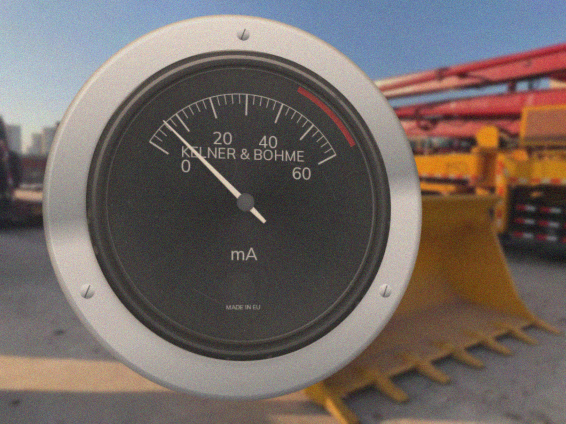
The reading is {"value": 6, "unit": "mA"}
